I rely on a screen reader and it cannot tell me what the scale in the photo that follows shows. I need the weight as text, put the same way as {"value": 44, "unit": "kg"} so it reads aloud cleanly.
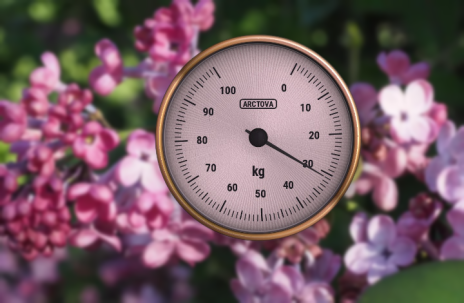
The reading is {"value": 31, "unit": "kg"}
